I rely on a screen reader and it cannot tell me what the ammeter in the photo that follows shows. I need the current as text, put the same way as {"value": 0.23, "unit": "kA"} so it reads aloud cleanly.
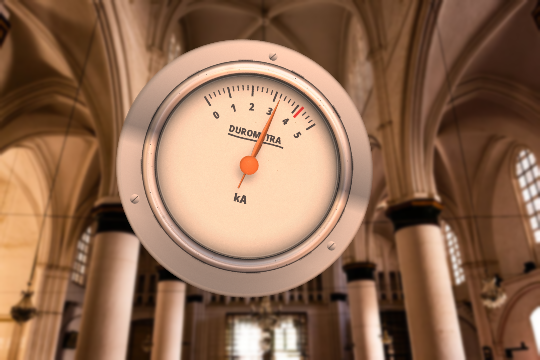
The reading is {"value": 3.2, "unit": "kA"}
